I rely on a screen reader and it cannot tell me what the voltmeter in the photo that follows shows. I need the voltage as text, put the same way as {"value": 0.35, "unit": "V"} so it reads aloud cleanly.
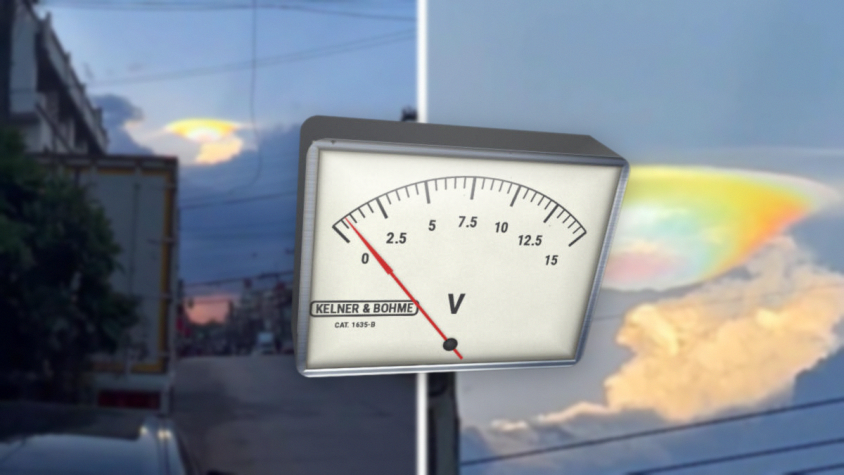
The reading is {"value": 0.75, "unit": "V"}
